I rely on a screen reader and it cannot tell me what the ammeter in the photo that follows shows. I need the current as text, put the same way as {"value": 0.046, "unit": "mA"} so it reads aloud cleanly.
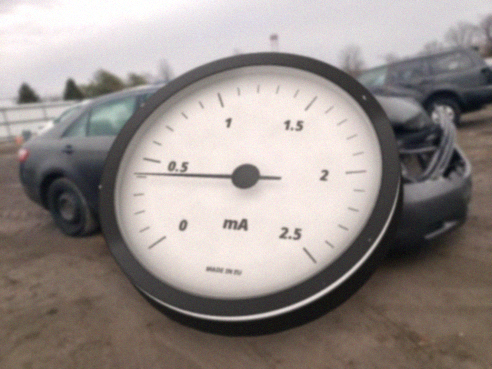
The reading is {"value": 0.4, "unit": "mA"}
